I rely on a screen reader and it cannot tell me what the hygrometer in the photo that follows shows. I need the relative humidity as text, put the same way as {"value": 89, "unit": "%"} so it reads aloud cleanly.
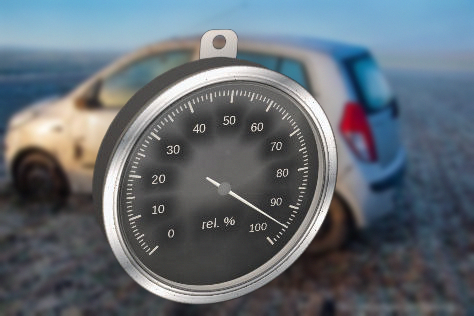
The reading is {"value": 95, "unit": "%"}
